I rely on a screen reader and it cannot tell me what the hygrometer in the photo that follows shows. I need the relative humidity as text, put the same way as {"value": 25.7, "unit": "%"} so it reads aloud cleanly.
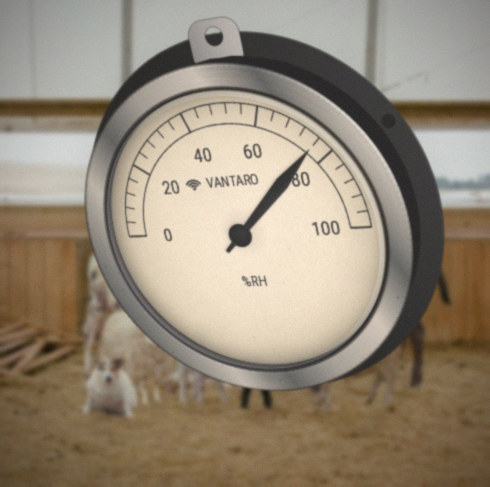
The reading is {"value": 76, "unit": "%"}
